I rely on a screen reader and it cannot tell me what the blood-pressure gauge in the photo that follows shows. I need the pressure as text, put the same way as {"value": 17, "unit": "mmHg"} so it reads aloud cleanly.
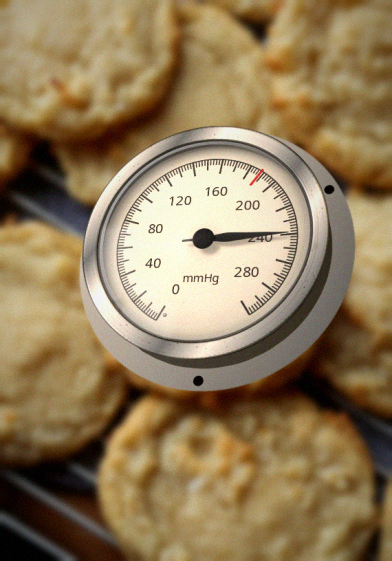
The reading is {"value": 240, "unit": "mmHg"}
